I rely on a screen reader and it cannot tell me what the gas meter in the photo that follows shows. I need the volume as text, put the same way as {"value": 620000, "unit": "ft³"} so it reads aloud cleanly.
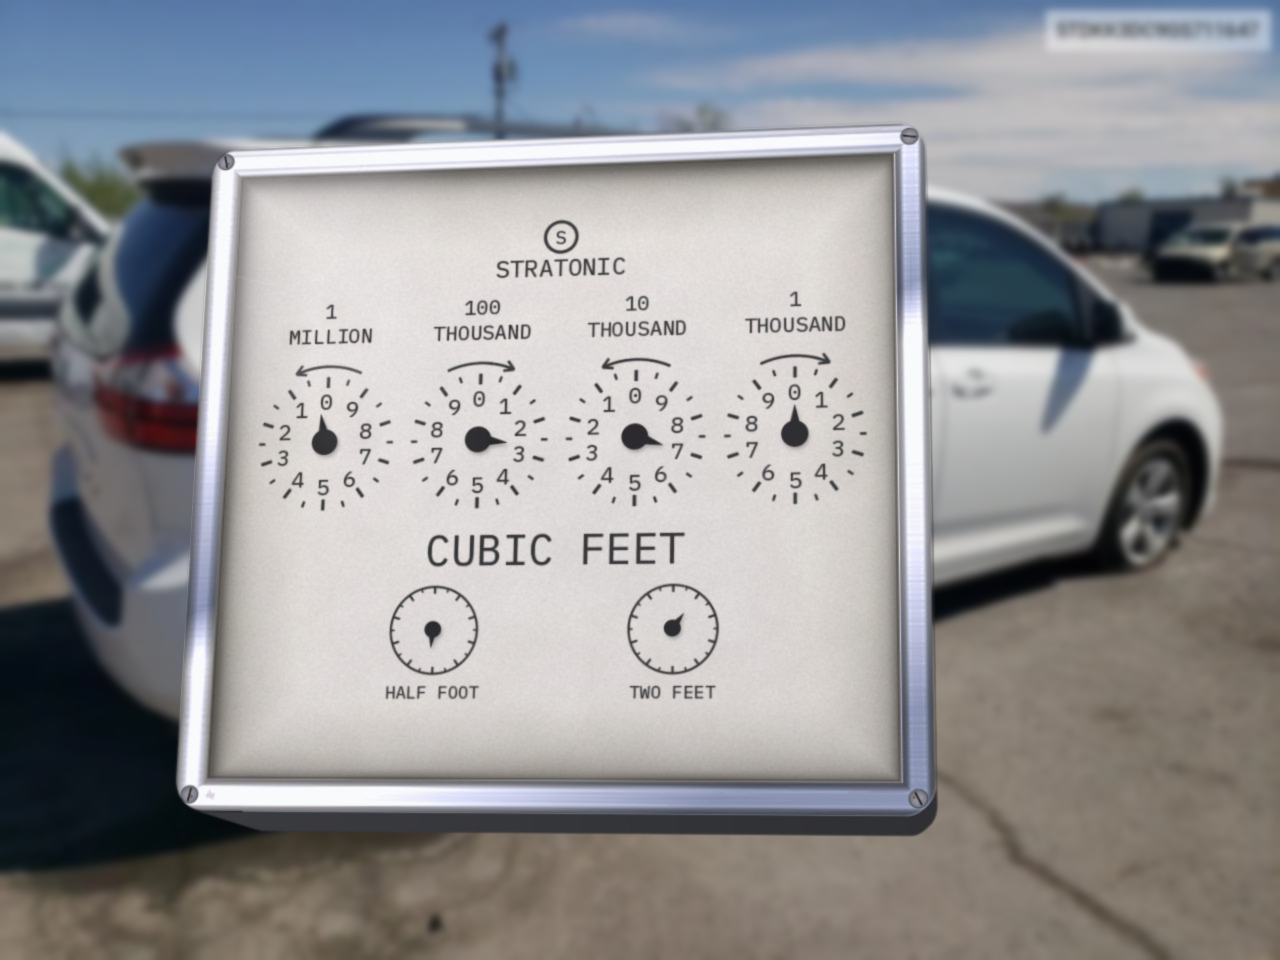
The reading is {"value": 27000, "unit": "ft³"}
